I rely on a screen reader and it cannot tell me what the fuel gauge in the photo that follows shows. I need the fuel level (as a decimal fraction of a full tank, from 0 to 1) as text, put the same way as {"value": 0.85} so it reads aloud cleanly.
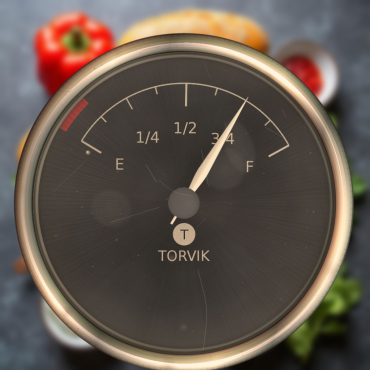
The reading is {"value": 0.75}
